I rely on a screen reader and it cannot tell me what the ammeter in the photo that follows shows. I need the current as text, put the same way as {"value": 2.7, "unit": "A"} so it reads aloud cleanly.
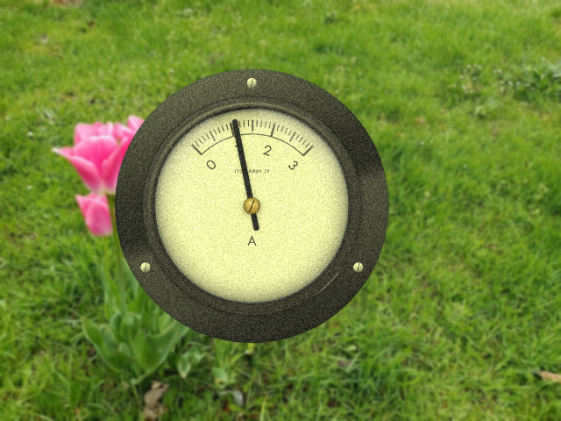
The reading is {"value": 1.1, "unit": "A"}
